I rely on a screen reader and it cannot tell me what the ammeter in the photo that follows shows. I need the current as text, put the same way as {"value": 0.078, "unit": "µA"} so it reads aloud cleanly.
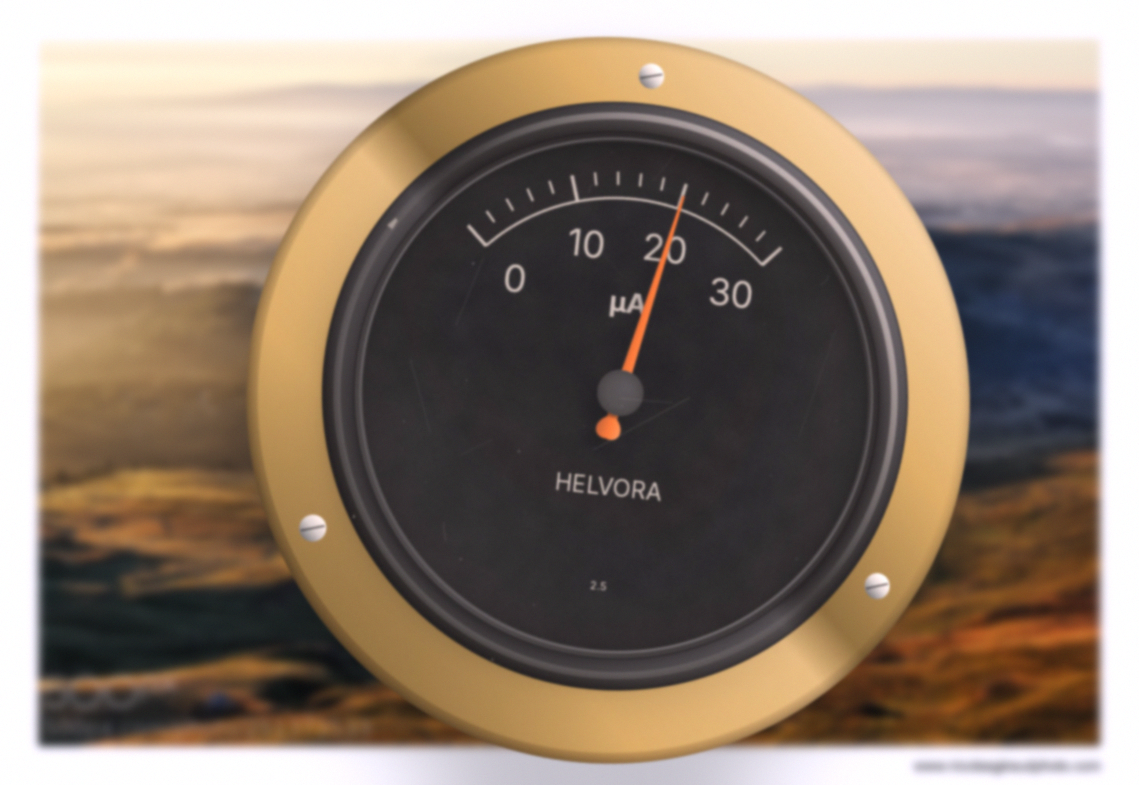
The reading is {"value": 20, "unit": "µA"}
